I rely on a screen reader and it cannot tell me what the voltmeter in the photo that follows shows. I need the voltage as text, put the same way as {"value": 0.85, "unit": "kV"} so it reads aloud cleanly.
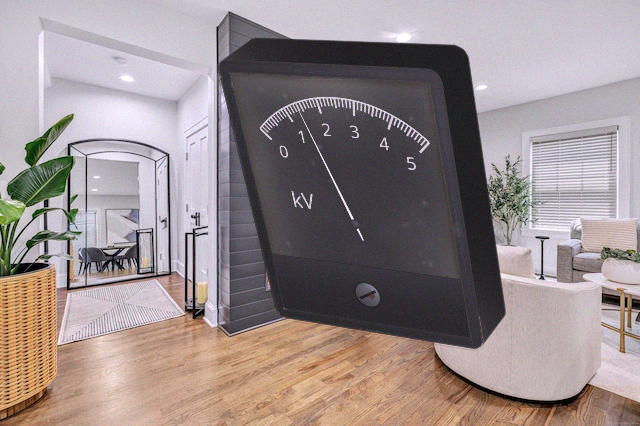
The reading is {"value": 1.5, "unit": "kV"}
